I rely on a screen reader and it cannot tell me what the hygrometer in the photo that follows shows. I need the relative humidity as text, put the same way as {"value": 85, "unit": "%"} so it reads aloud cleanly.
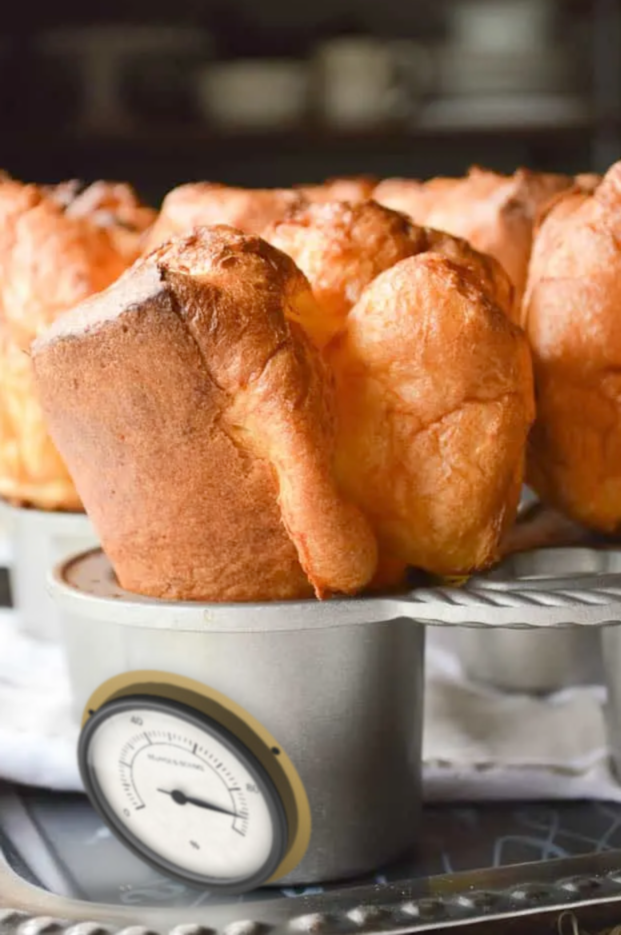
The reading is {"value": 90, "unit": "%"}
